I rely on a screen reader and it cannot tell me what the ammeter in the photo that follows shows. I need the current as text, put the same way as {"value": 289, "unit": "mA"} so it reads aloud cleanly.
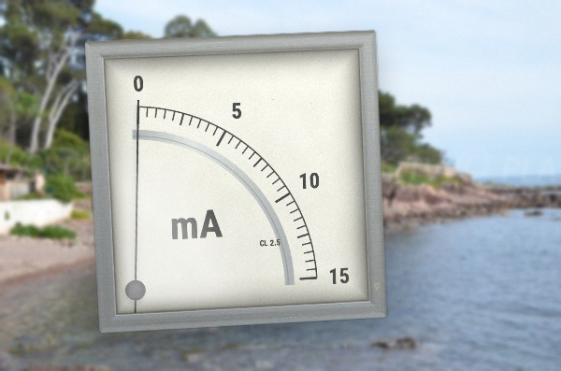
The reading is {"value": 0, "unit": "mA"}
